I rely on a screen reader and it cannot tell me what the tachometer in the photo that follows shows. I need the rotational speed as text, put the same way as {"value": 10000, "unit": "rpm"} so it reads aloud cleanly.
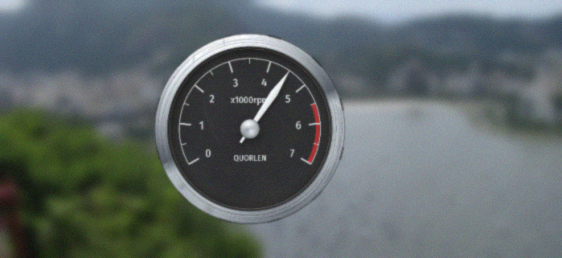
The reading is {"value": 4500, "unit": "rpm"}
